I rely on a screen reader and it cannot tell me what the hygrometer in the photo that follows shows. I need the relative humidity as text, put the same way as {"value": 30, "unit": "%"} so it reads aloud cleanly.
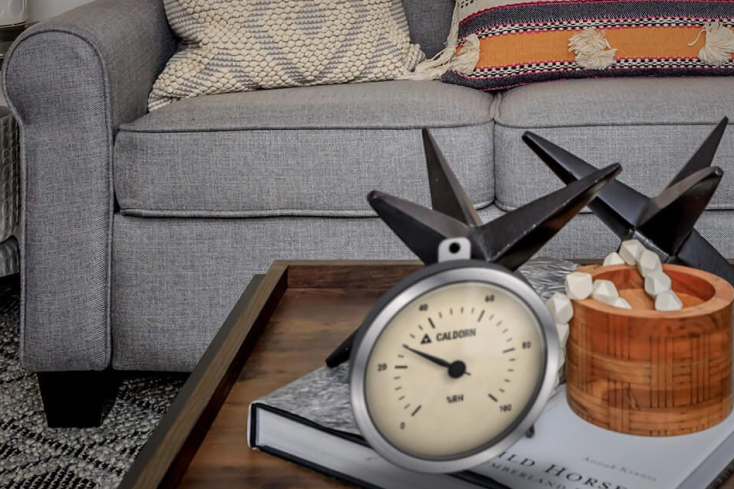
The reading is {"value": 28, "unit": "%"}
